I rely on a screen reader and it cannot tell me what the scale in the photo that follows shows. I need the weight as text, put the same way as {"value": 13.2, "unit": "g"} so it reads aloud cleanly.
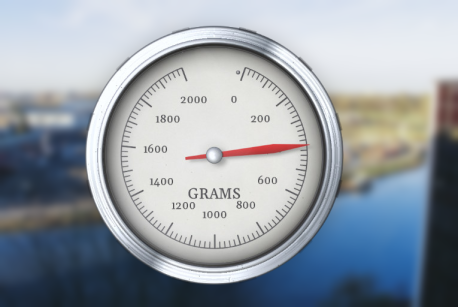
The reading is {"value": 400, "unit": "g"}
